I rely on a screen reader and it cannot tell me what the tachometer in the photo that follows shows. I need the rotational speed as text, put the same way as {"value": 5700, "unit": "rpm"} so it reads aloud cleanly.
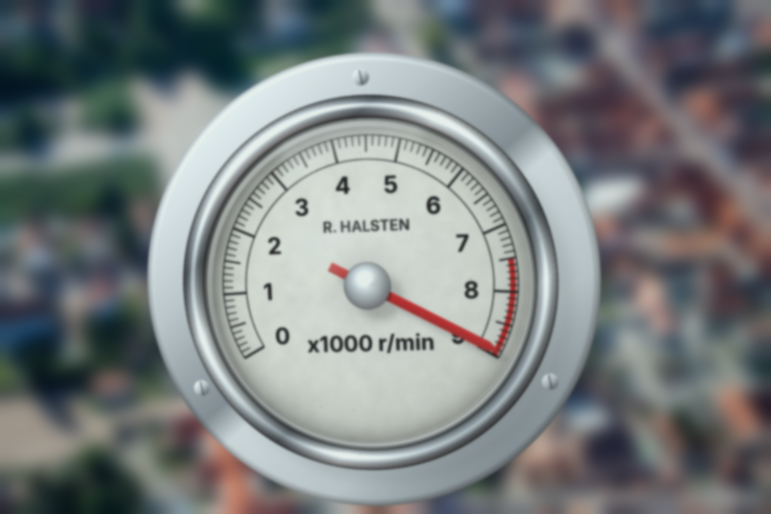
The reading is {"value": 8900, "unit": "rpm"}
